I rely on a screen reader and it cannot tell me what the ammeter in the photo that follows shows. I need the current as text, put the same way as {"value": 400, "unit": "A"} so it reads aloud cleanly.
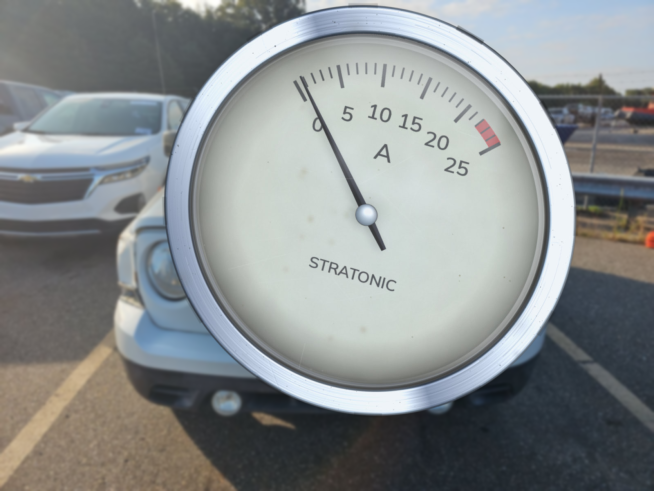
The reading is {"value": 1, "unit": "A"}
